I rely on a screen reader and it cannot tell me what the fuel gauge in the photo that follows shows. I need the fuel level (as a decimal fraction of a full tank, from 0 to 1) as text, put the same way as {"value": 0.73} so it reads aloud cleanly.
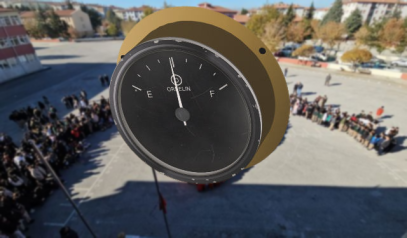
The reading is {"value": 0.5}
